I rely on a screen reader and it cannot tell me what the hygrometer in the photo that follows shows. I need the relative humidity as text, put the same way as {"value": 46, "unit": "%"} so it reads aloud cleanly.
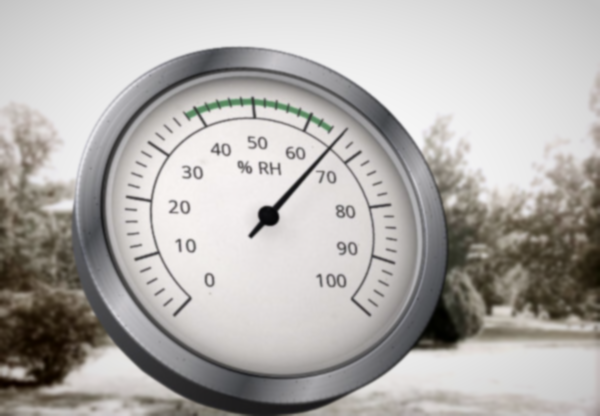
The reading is {"value": 66, "unit": "%"}
